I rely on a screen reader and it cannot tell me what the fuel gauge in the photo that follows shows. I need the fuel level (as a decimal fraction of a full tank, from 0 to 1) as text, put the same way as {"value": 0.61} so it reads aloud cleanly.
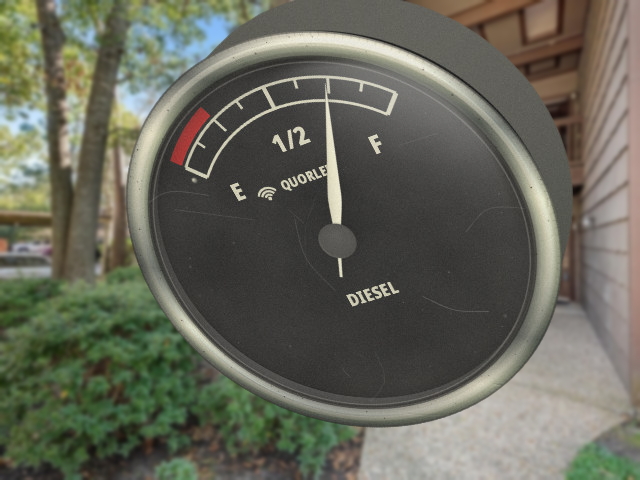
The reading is {"value": 0.75}
